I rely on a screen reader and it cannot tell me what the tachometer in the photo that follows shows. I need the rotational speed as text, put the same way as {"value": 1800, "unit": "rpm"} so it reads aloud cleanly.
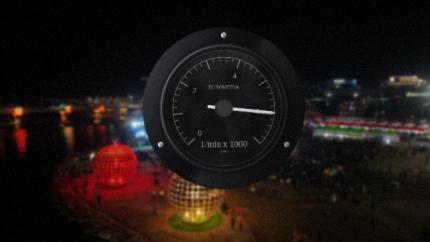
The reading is {"value": 6000, "unit": "rpm"}
